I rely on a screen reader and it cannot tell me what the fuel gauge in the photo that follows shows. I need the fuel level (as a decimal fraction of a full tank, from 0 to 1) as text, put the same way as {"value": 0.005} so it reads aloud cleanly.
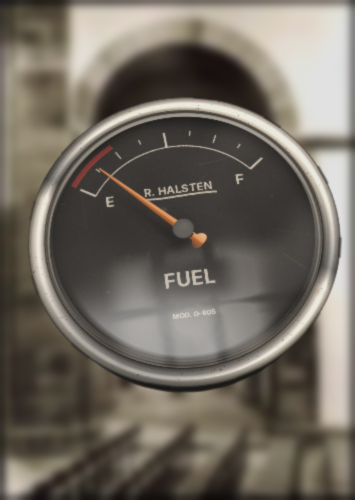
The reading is {"value": 0.125}
